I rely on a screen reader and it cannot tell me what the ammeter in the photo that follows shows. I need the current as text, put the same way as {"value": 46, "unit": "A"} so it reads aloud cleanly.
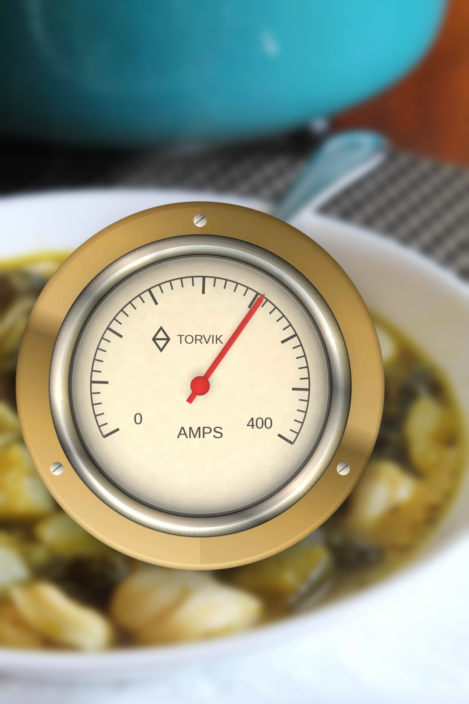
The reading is {"value": 255, "unit": "A"}
